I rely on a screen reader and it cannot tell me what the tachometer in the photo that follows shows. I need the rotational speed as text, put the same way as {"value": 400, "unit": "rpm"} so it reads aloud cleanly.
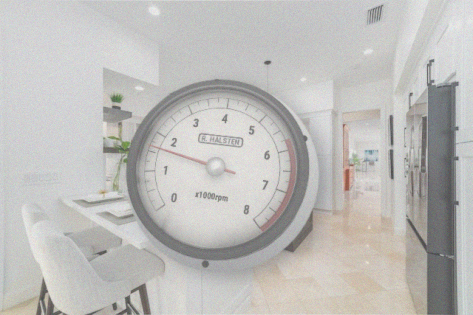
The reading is {"value": 1625, "unit": "rpm"}
